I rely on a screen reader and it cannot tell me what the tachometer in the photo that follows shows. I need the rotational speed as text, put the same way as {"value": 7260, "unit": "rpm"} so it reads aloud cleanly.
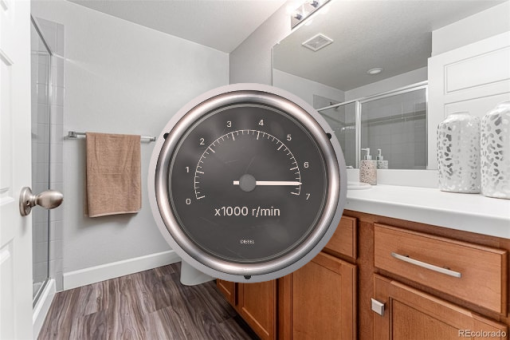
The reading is {"value": 6600, "unit": "rpm"}
